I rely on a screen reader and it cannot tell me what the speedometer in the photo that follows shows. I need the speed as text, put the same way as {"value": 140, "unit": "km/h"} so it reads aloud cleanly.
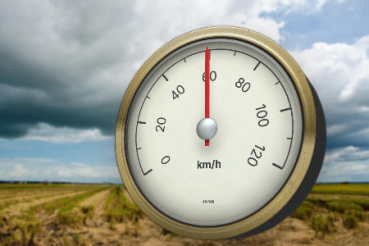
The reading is {"value": 60, "unit": "km/h"}
